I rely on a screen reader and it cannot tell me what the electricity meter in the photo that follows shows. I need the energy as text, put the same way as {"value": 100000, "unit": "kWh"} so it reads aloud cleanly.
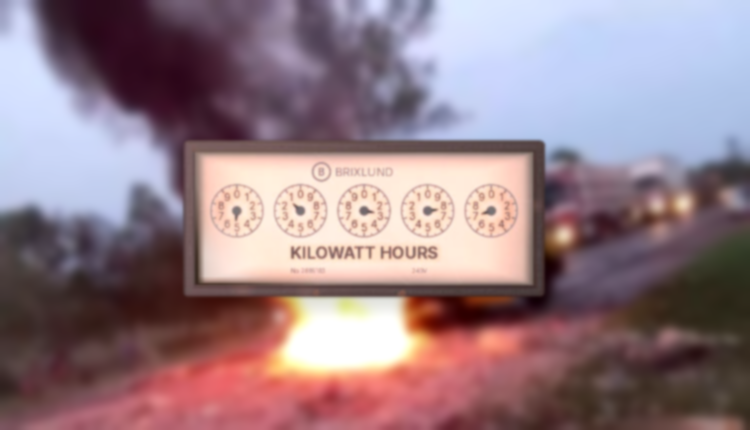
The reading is {"value": 51277, "unit": "kWh"}
